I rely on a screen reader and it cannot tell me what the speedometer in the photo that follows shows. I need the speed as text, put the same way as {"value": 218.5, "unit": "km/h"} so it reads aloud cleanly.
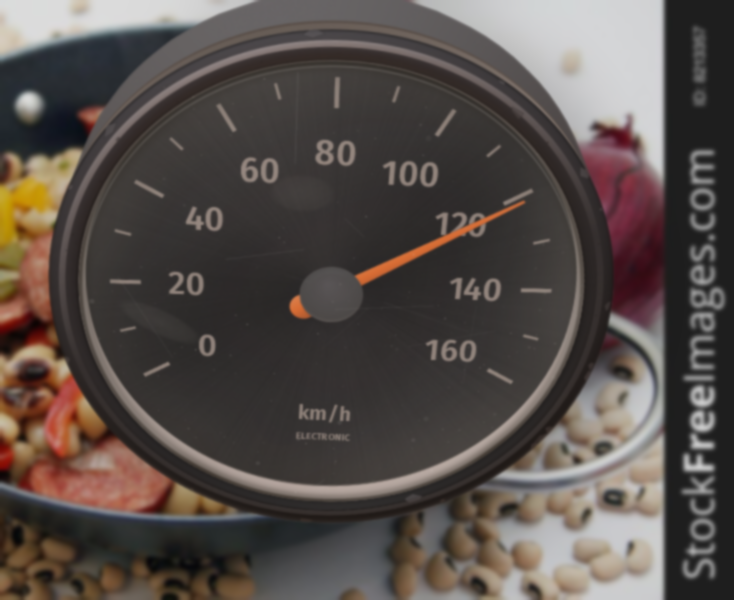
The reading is {"value": 120, "unit": "km/h"}
